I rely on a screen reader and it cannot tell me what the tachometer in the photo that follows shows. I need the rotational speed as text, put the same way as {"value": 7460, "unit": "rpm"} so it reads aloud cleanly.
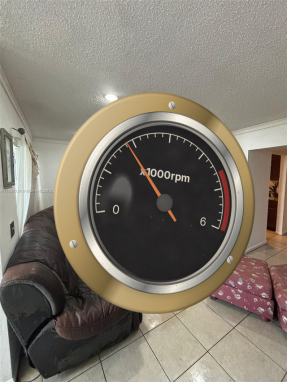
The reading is {"value": 1800, "unit": "rpm"}
